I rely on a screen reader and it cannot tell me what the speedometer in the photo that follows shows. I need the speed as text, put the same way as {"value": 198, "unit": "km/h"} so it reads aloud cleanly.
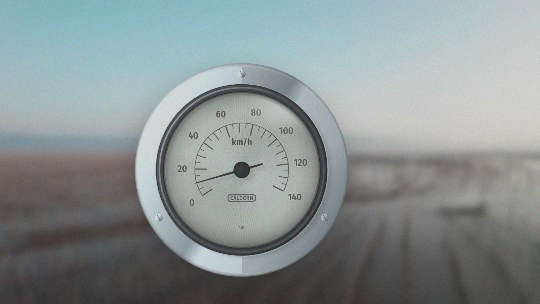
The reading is {"value": 10, "unit": "km/h"}
